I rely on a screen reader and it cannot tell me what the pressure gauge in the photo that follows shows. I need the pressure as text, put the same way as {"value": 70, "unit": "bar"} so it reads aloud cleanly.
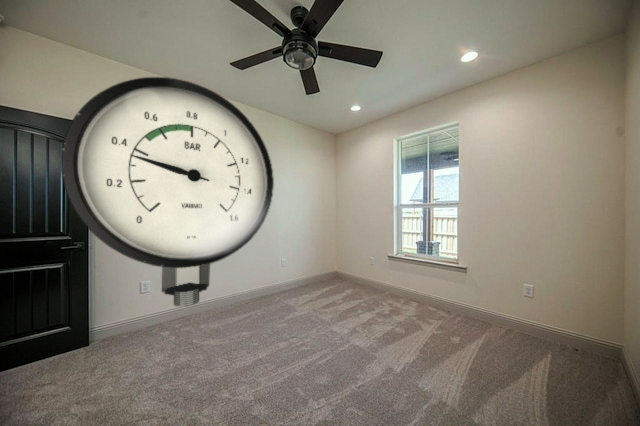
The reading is {"value": 0.35, "unit": "bar"}
